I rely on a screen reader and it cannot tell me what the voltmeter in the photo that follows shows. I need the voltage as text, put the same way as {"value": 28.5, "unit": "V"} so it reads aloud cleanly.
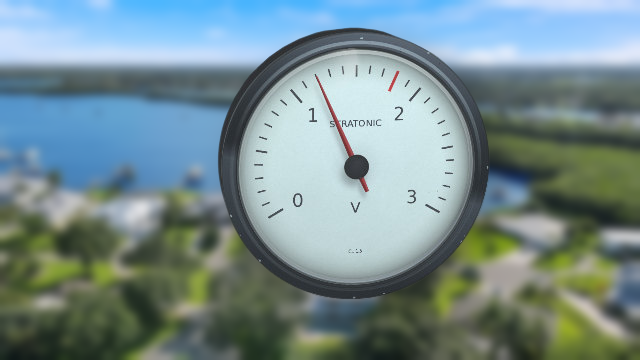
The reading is {"value": 1.2, "unit": "V"}
